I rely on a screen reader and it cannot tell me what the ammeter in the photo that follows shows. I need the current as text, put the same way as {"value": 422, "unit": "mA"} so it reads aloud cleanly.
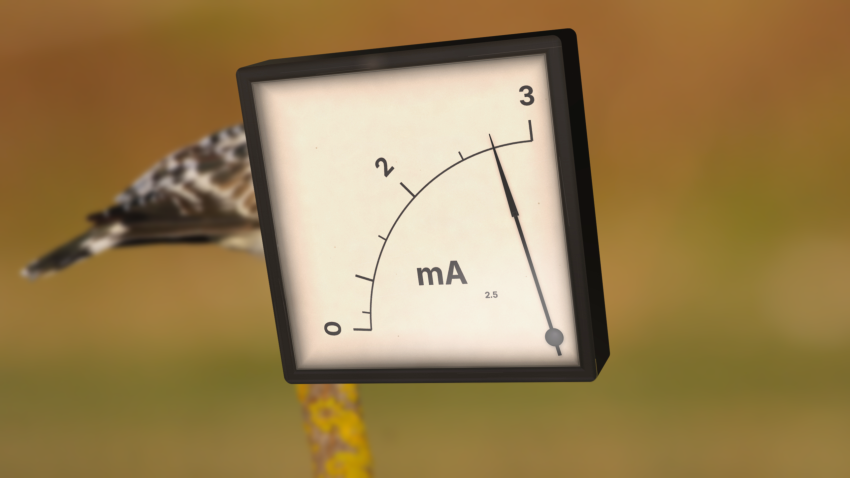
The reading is {"value": 2.75, "unit": "mA"}
